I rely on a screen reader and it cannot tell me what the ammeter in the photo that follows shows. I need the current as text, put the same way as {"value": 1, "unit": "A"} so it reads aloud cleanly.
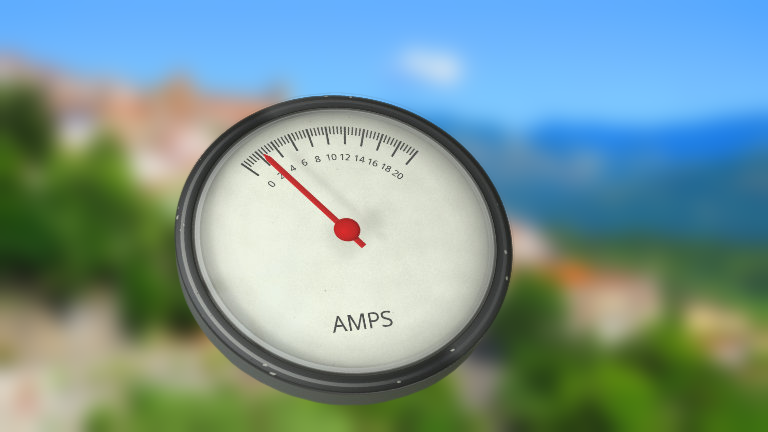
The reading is {"value": 2, "unit": "A"}
